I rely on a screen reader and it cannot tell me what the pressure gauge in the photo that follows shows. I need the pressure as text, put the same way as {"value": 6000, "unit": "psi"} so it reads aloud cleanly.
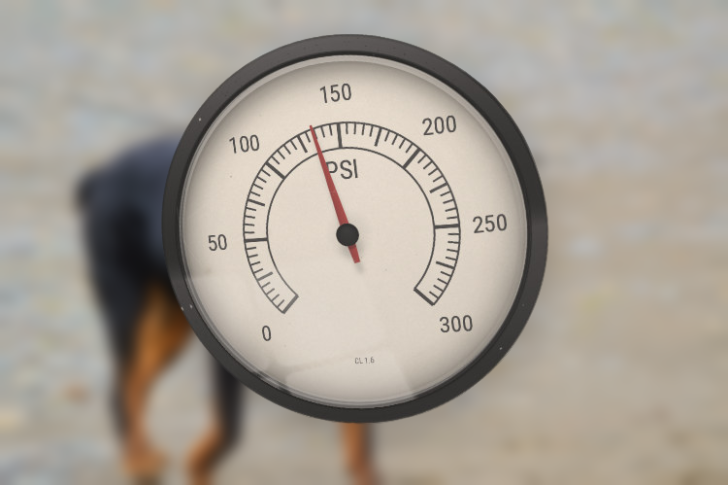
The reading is {"value": 135, "unit": "psi"}
